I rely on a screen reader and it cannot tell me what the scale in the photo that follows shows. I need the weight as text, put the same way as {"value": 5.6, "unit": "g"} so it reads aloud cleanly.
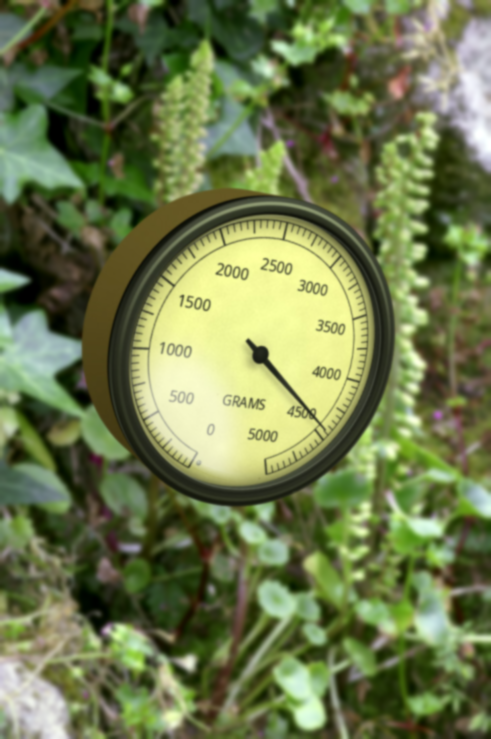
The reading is {"value": 4450, "unit": "g"}
